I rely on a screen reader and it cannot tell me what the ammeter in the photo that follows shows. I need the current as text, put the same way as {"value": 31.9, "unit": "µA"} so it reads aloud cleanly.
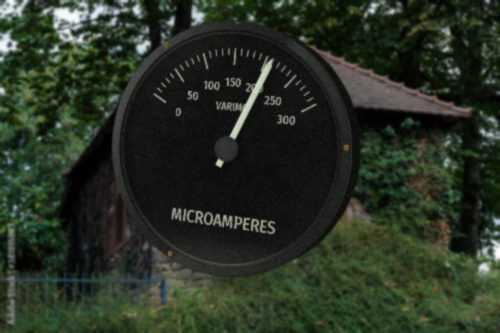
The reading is {"value": 210, "unit": "µA"}
